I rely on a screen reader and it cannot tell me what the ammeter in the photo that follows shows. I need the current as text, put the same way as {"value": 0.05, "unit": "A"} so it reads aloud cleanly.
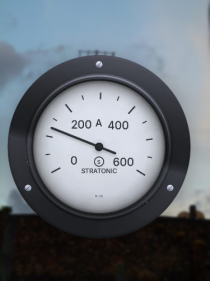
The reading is {"value": 125, "unit": "A"}
